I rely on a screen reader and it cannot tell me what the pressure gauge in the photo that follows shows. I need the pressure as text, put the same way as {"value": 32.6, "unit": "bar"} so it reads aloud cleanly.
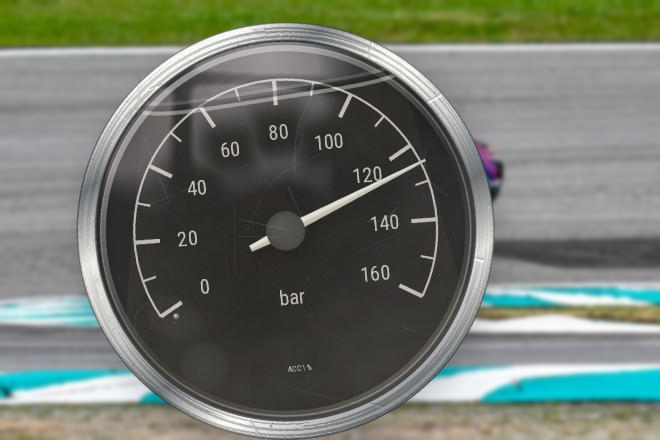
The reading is {"value": 125, "unit": "bar"}
